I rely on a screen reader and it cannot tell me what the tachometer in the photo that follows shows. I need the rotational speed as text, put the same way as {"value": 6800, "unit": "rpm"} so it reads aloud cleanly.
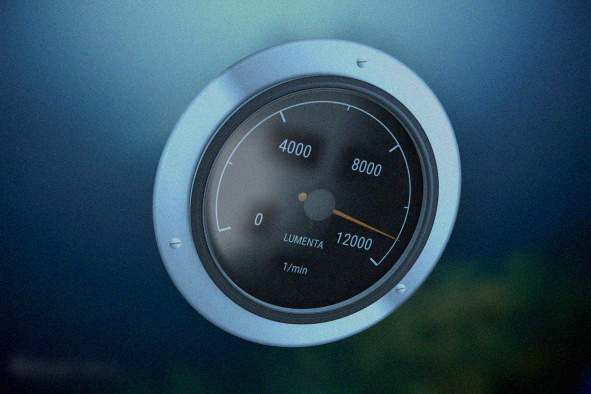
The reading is {"value": 11000, "unit": "rpm"}
